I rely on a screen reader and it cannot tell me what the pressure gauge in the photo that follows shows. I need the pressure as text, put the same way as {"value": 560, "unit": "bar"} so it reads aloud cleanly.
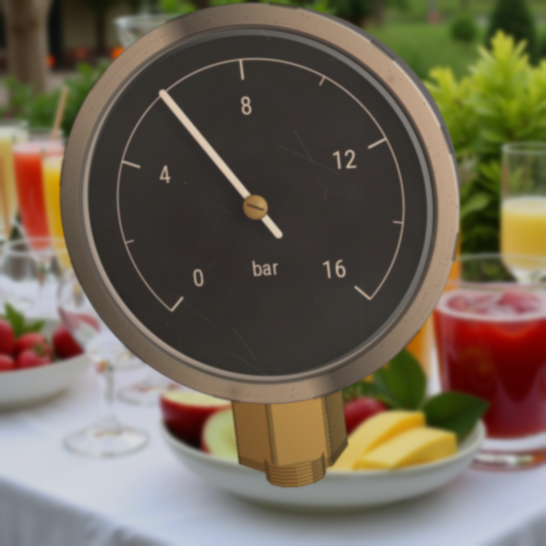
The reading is {"value": 6, "unit": "bar"}
